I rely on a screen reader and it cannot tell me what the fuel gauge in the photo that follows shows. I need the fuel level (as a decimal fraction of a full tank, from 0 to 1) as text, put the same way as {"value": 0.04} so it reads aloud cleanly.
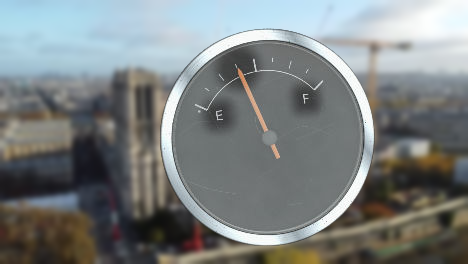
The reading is {"value": 0.375}
